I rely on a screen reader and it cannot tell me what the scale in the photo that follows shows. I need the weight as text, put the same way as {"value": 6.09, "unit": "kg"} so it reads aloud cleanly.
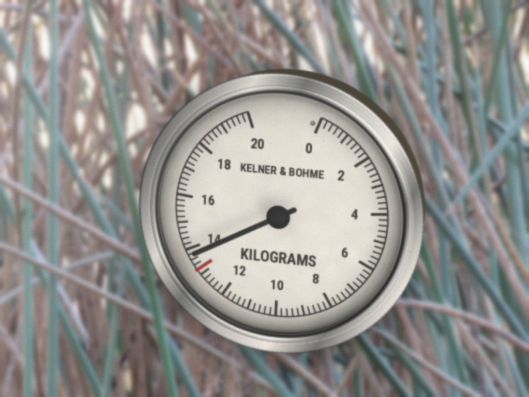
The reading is {"value": 13.8, "unit": "kg"}
